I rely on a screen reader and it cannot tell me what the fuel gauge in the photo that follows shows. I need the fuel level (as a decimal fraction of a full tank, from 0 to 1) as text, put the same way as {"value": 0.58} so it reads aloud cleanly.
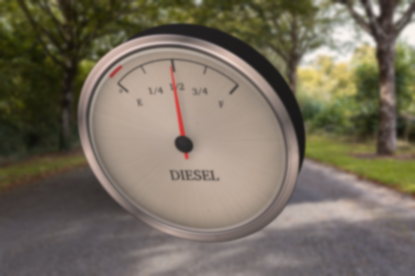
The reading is {"value": 0.5}
